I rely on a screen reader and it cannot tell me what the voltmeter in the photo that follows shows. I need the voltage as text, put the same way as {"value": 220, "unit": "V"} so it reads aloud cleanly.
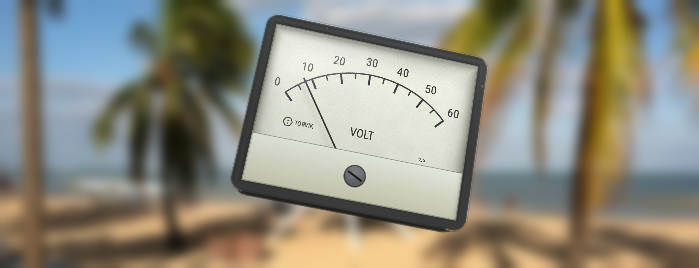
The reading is {"value": 7.5, "unit": "V"}
